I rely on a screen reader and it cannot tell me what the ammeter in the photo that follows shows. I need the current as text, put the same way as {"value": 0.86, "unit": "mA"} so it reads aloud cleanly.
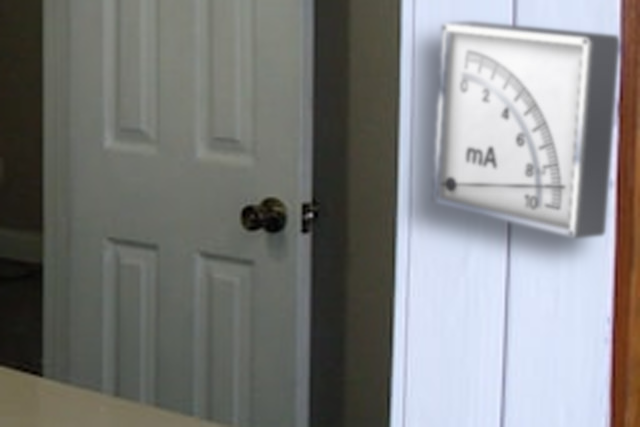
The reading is {"value": 9, "unit": "mA"}
